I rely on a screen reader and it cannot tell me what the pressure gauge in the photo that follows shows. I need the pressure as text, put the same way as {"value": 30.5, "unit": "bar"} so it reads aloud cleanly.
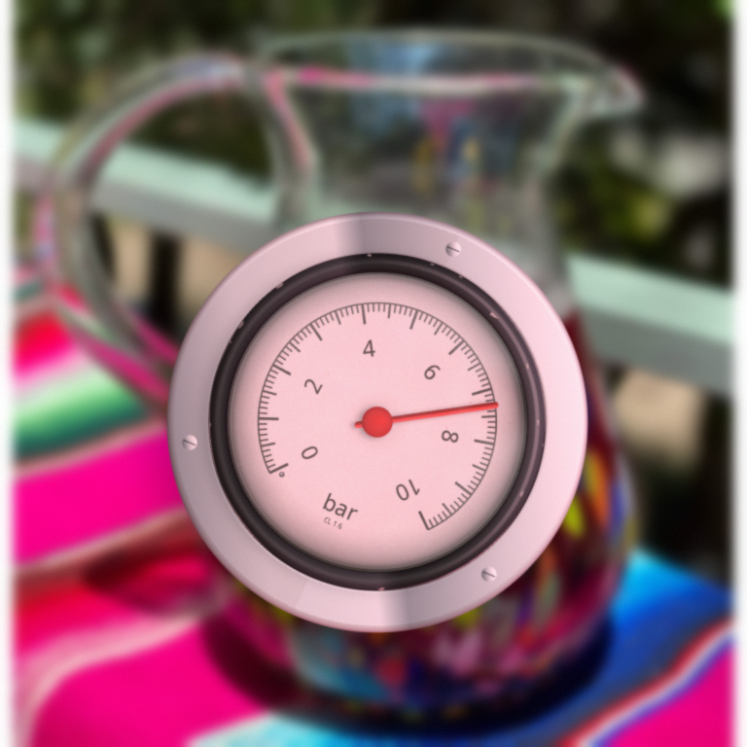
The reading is {"value": 7.3, "unit": "bar"}
